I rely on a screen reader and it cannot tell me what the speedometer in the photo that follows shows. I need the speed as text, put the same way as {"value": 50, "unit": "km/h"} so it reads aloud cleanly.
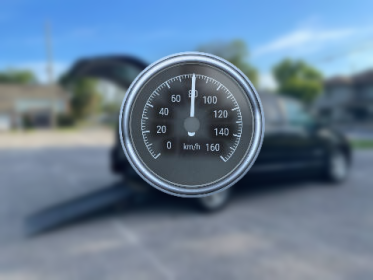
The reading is {"value": 80, "unit": "km/h"}
